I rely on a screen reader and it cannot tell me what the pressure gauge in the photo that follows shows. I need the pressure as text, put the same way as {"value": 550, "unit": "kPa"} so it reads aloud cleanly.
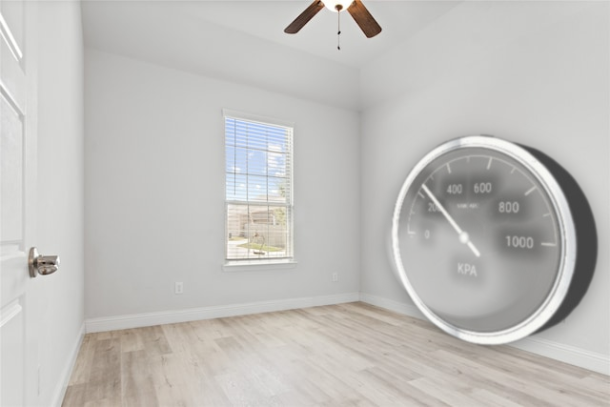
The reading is {"value": 250, "unit": "kPa"}
